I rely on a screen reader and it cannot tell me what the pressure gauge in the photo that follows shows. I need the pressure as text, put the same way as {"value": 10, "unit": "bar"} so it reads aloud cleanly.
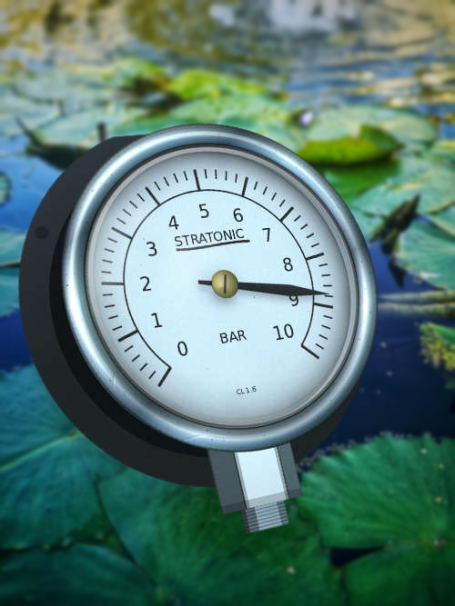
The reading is {"value": 8.8, "unit": "bar"}
